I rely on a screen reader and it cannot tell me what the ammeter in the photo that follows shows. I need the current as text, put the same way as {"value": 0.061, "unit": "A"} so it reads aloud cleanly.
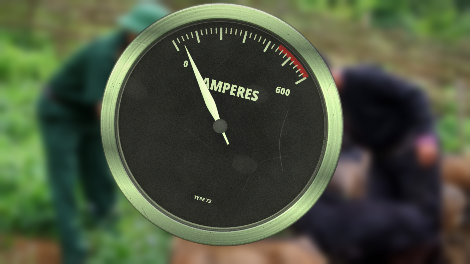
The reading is {"value": 40, "unit": "A"}
